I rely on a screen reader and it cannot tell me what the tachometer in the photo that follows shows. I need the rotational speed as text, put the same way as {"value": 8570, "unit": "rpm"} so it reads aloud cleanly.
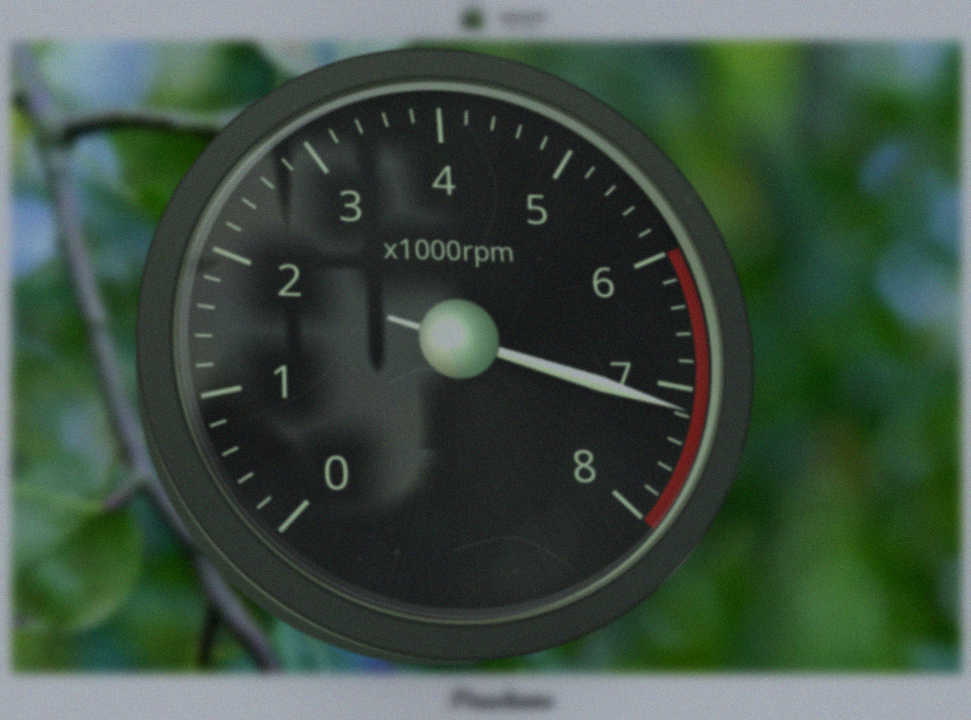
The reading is {"value": 7200, "unit": "rpm"}
